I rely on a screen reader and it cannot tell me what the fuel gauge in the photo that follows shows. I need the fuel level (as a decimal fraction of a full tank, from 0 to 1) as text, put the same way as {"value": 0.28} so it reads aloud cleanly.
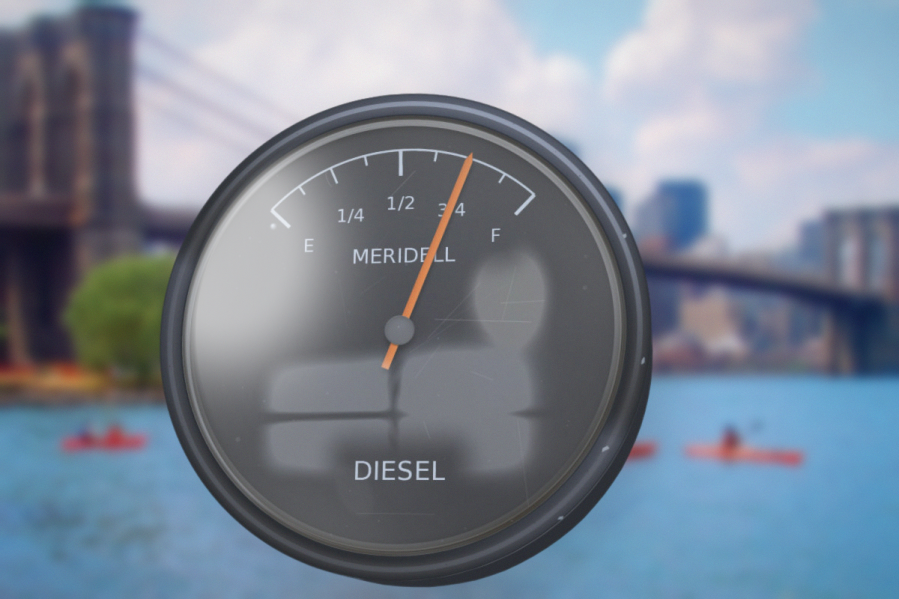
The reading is {"value": 0.75}
